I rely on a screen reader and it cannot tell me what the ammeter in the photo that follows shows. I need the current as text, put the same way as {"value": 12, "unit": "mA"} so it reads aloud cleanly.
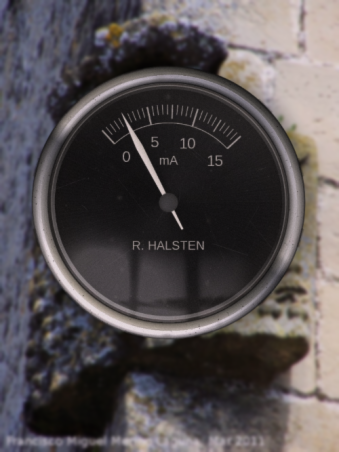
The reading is {"value": 2.5, "unit": "mA"}
